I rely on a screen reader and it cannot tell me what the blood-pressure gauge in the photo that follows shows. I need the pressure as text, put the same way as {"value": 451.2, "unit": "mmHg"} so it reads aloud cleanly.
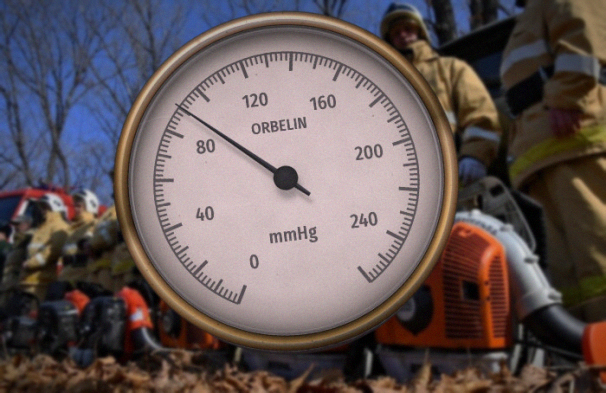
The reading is {"value": 90, "unit": "mmHg"}
